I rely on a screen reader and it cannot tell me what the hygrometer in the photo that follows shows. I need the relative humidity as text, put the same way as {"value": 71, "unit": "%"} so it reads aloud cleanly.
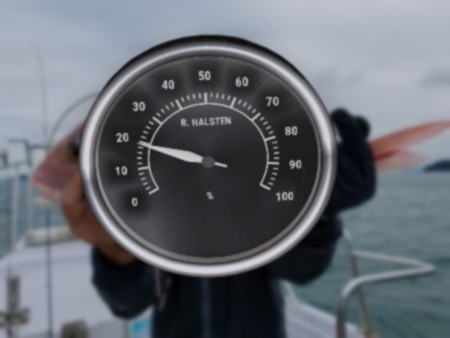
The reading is {"value": 20, "unit": "%"}
